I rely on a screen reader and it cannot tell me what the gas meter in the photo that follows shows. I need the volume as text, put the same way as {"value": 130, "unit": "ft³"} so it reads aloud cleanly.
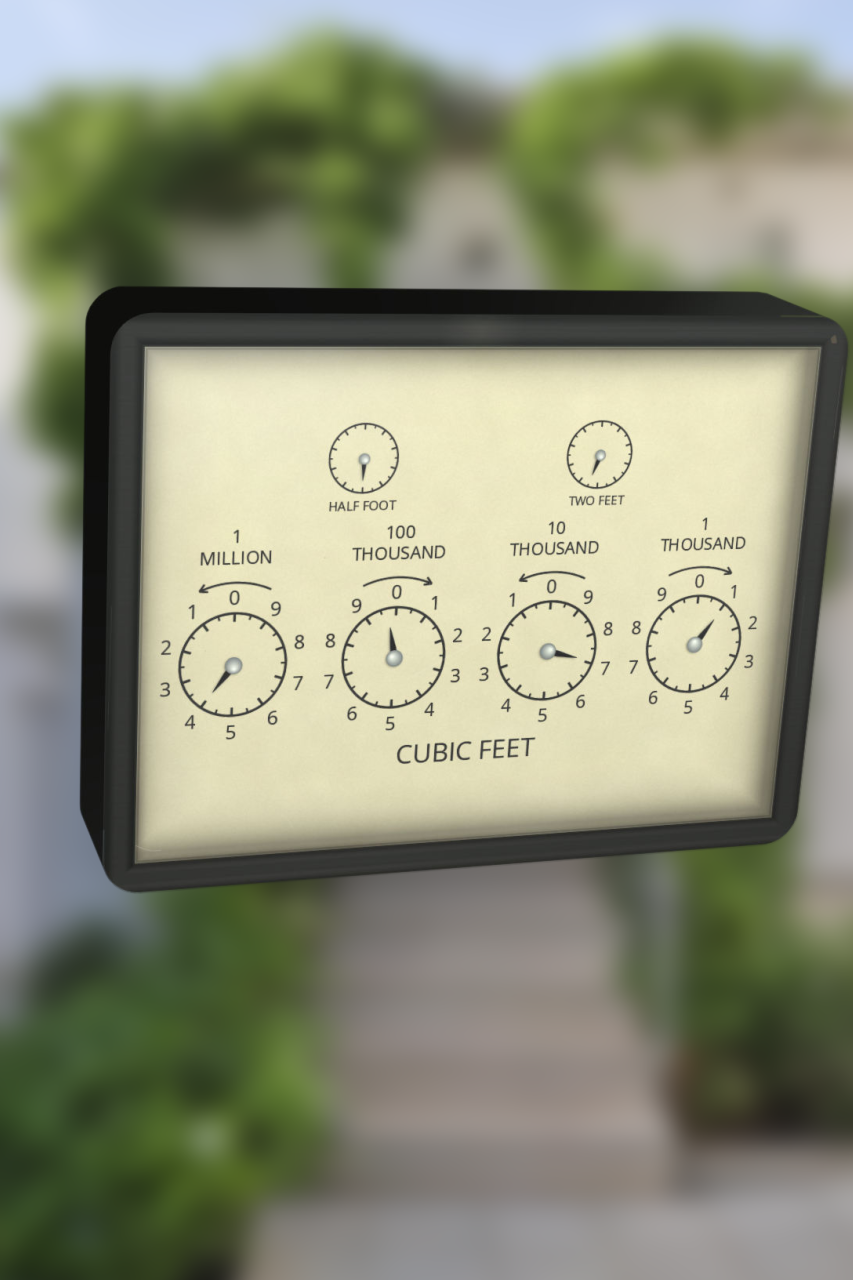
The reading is {"value": 397100, "unit": "ft³"}
